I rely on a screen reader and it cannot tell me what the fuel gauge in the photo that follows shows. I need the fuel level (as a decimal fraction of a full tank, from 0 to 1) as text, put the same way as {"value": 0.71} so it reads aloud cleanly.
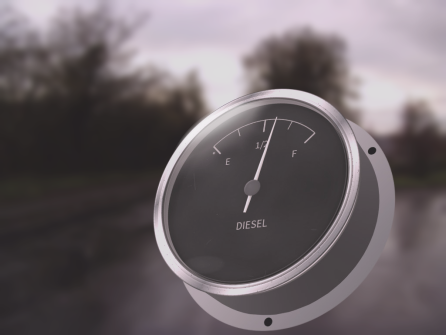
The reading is {"value": 0.625}
